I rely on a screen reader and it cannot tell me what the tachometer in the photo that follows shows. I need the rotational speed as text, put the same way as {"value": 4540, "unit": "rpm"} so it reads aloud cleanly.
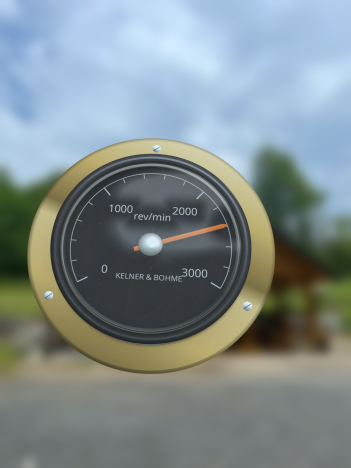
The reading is {"value": 2400, "unit": "rpm"}
